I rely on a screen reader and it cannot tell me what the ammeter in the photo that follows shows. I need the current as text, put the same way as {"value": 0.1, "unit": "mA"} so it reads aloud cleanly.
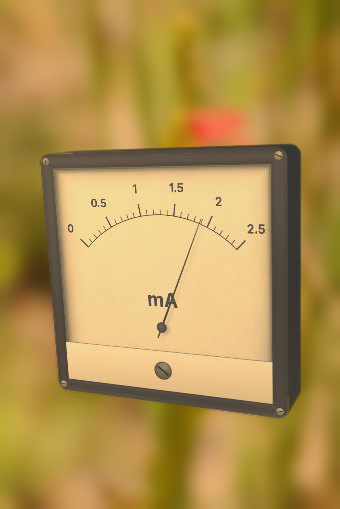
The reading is {"value": 1.9, "unit": "mA"}
